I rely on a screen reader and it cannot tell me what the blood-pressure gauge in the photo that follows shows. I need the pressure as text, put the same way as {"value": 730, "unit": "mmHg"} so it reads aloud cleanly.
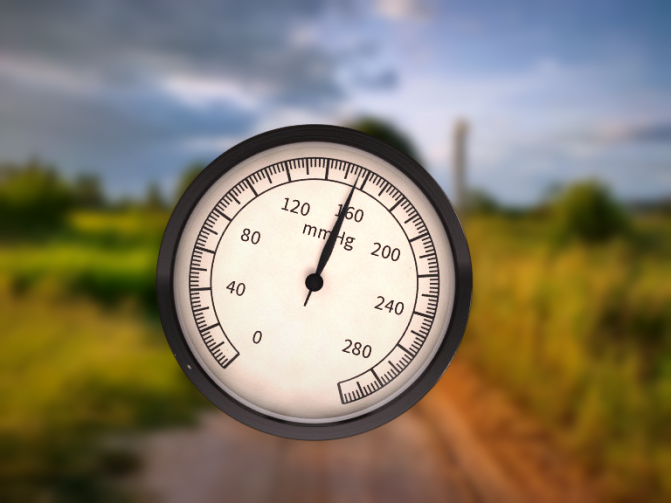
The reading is {"value": 156, "unit": "mmHg"}
